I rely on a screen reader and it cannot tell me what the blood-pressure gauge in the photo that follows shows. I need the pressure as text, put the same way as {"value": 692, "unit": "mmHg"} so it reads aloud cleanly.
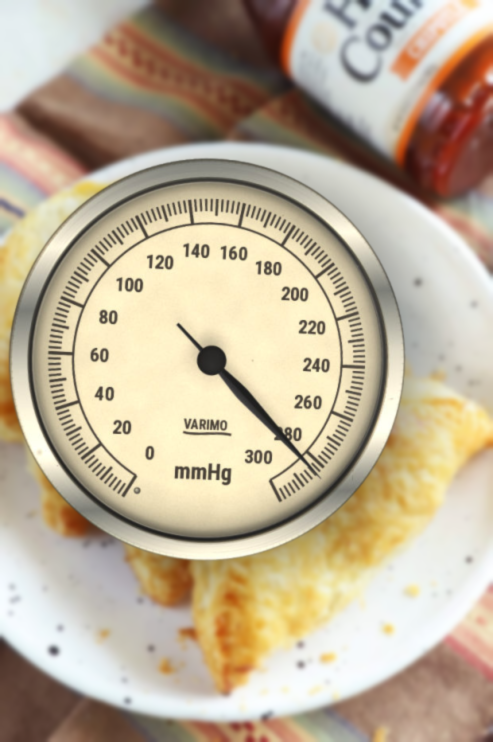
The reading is {"value": 284, "unit": "mmHg"}
